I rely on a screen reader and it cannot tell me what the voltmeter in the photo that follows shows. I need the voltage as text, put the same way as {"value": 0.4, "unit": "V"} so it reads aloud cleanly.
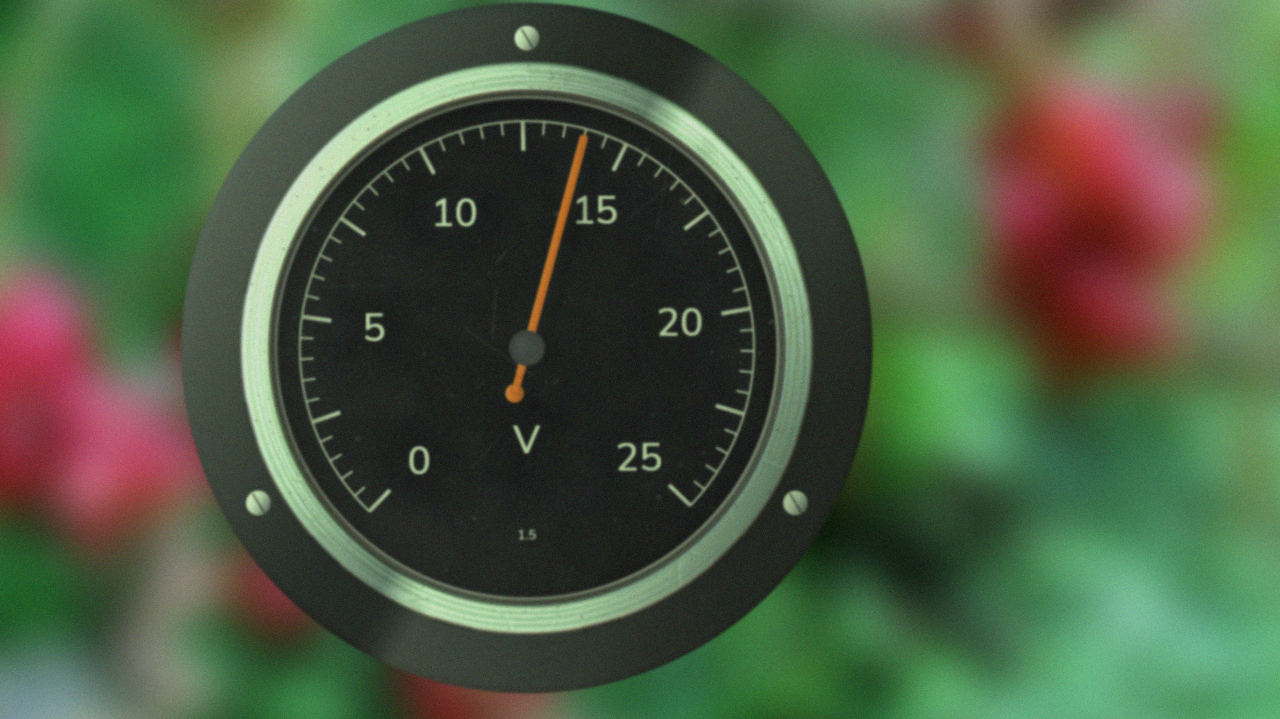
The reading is {"value": 14, "unit": "V"}
